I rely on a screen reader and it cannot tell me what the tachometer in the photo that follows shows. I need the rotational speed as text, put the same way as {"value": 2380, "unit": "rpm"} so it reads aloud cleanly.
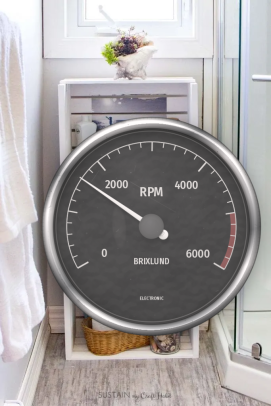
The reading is {"value": 1600, "unit": "rpm"}
